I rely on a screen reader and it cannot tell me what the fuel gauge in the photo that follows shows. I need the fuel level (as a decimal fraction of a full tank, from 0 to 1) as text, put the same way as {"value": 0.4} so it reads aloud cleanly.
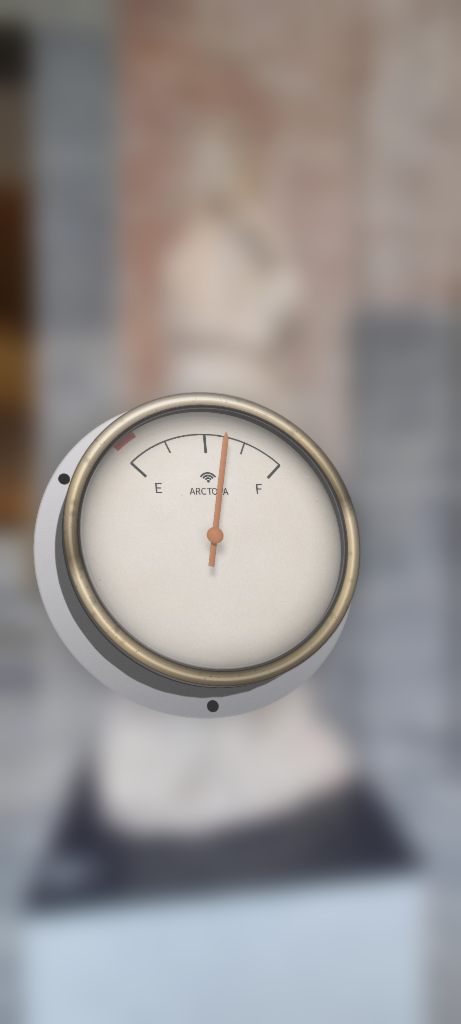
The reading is {"value": 0.625}
